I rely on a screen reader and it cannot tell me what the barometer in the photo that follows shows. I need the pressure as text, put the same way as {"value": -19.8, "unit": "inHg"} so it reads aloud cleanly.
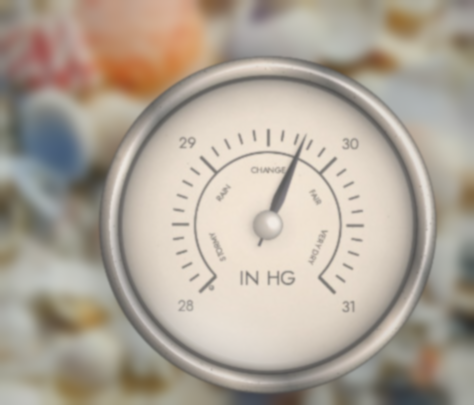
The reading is {"value": 29.75, "unit": "inHg"}
